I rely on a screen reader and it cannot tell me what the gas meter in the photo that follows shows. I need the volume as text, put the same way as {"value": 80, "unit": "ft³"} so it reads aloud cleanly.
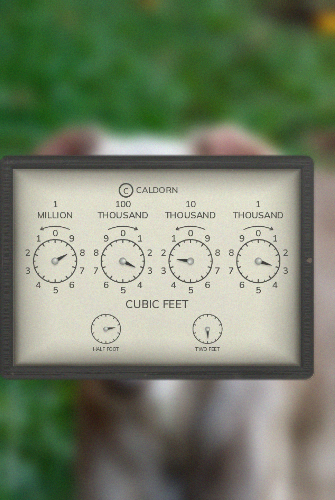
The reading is {"value": 832300, "unit": "ft³"}
